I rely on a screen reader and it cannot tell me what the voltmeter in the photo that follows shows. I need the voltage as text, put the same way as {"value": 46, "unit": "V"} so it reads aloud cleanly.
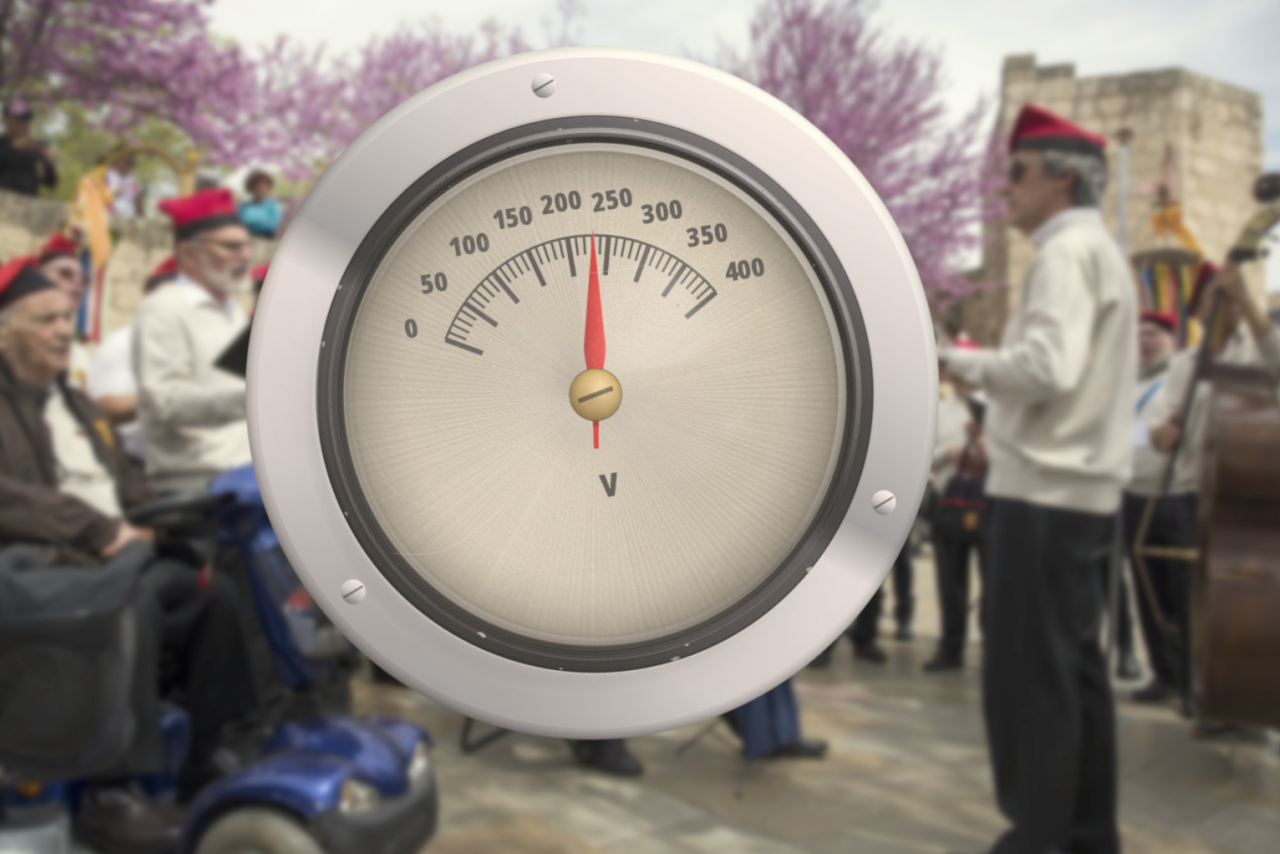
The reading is {"value": 230, "unit": "V"}
